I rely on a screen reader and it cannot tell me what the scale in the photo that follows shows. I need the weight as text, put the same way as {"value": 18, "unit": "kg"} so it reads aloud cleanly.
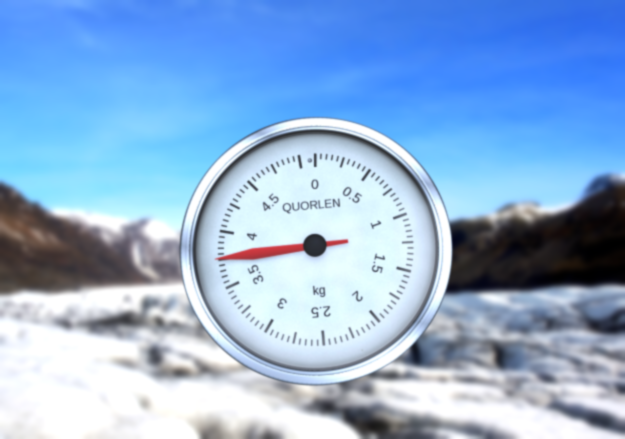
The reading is {"value": 3.75, "unit": "kg"}
